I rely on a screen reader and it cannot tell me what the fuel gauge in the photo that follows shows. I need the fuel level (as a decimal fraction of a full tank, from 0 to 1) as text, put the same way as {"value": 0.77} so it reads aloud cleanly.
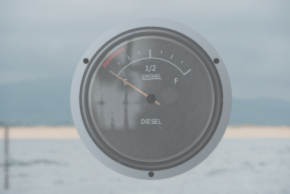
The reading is {"value": 0}
